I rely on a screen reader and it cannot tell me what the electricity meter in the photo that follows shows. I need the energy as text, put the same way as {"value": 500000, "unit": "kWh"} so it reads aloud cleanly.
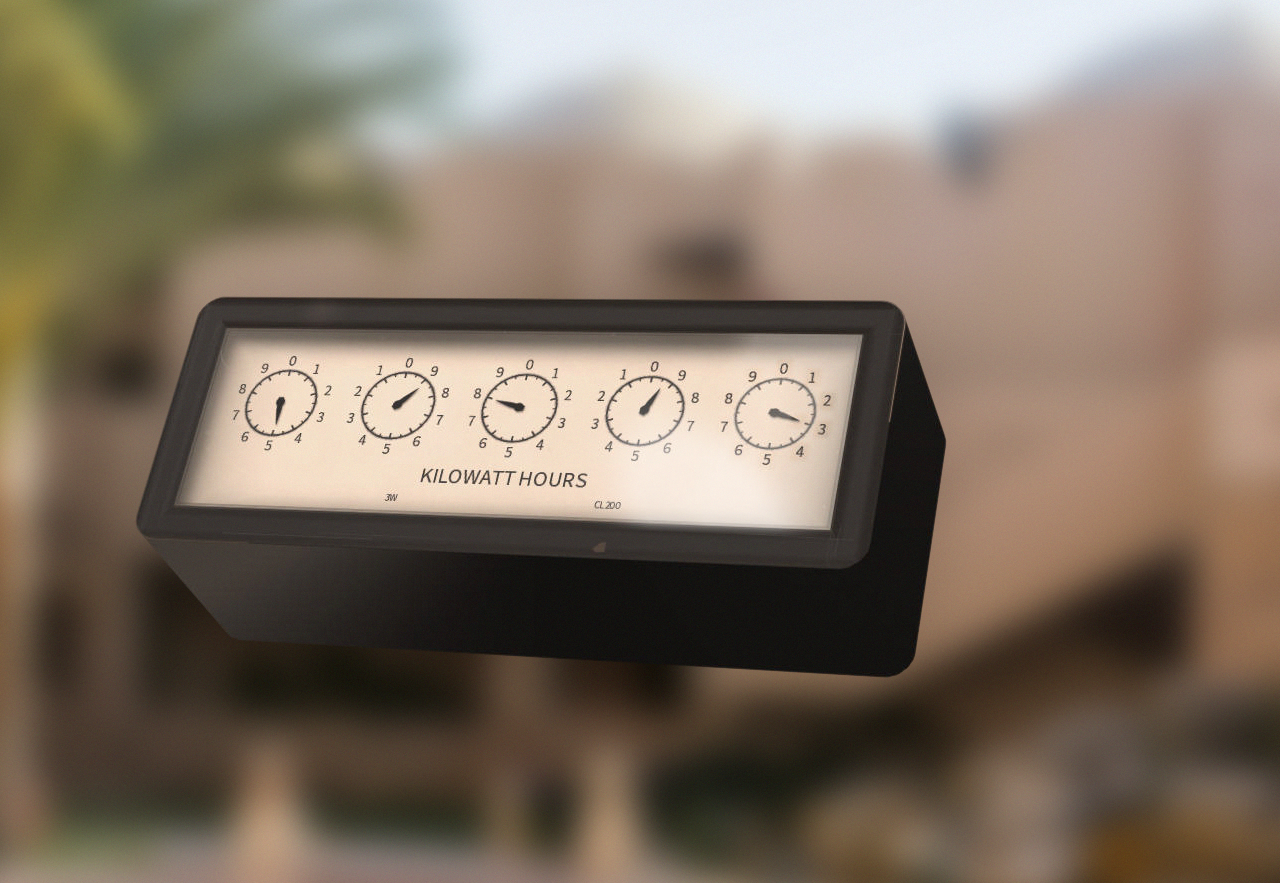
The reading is {"value": 48793, "unit": "kWh"}
